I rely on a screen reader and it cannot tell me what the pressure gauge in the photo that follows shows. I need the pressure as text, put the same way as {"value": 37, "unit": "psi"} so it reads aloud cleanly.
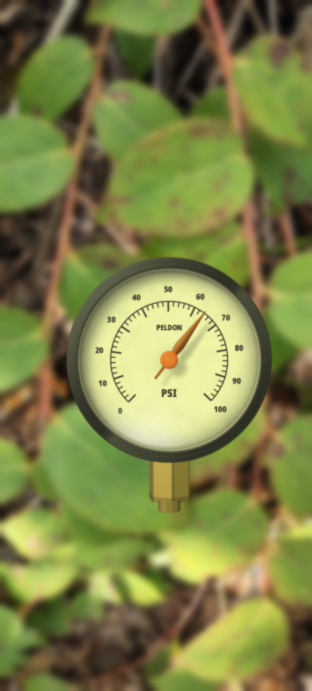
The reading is {"value": 64, "unit": "psi"}
